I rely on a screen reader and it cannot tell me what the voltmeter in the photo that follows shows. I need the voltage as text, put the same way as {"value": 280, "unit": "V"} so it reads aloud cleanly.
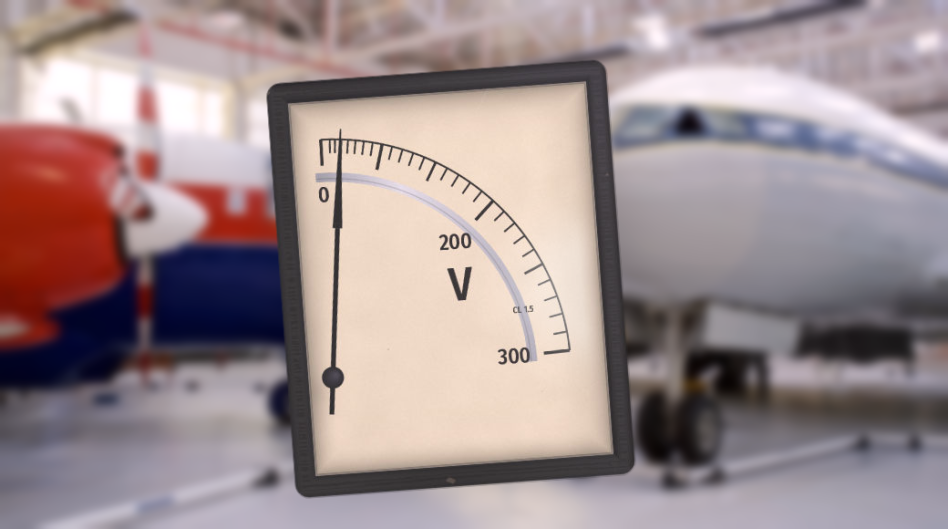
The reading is {"value": 50, "unit": "V"}
